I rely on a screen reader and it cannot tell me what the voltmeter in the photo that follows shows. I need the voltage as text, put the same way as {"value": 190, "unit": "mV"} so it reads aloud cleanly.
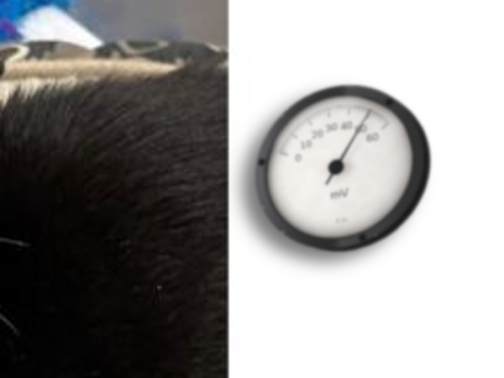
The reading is {"value": 50, "unit": "mV"}
